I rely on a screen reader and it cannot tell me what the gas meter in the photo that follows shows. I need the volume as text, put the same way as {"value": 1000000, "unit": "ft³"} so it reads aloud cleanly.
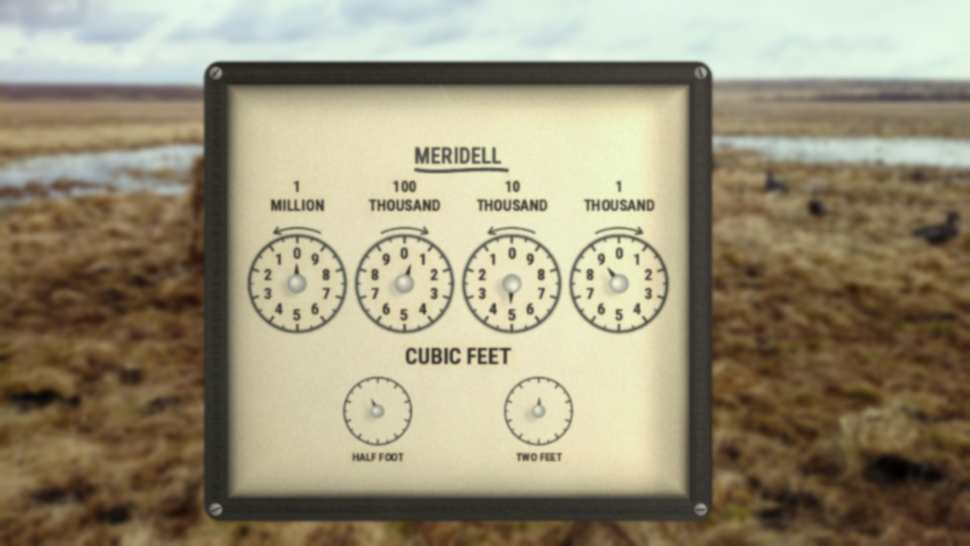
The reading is {"value": 4900, "unit": "ft³"}
